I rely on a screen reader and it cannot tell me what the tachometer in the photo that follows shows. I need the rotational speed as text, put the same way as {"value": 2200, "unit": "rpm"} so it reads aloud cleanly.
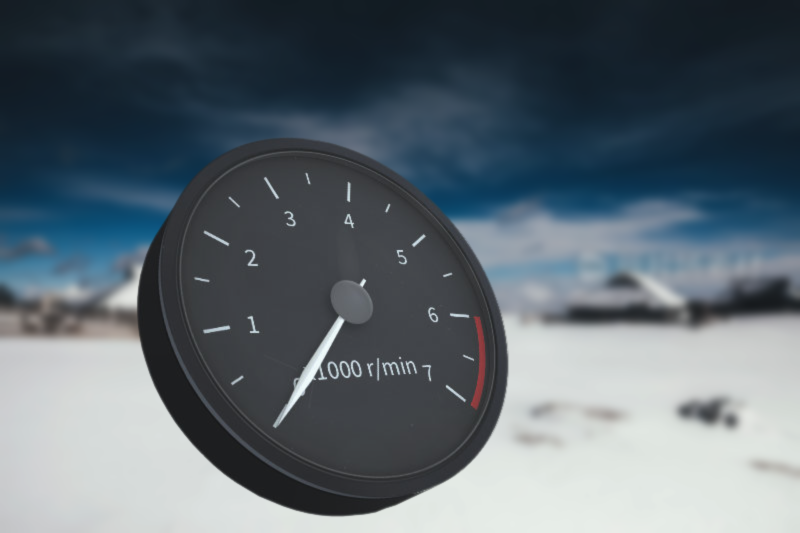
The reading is {"value": 0, "unit": "rpm"}
